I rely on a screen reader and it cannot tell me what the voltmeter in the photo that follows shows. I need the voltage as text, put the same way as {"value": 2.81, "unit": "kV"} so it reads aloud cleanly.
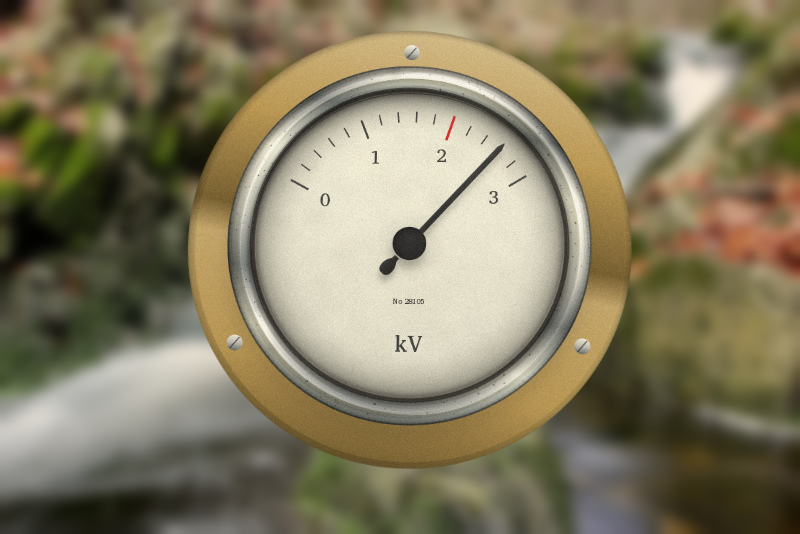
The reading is {"value": 2.6, "unit": "kV"}
